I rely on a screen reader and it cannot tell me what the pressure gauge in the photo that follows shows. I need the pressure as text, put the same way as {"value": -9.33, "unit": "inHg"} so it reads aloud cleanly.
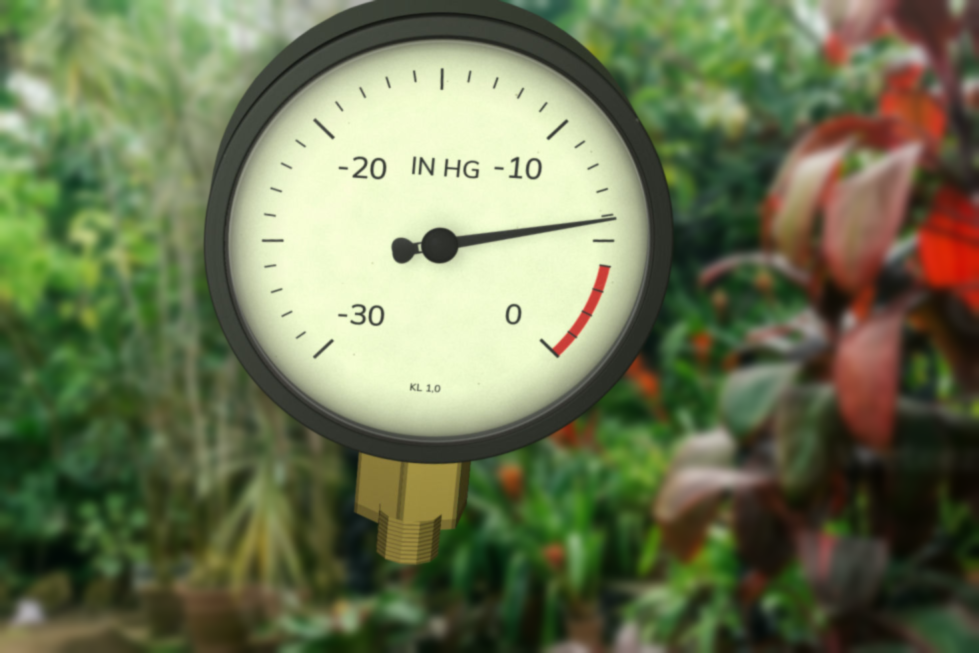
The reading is {"value": -6, "unit": "inHg"}
